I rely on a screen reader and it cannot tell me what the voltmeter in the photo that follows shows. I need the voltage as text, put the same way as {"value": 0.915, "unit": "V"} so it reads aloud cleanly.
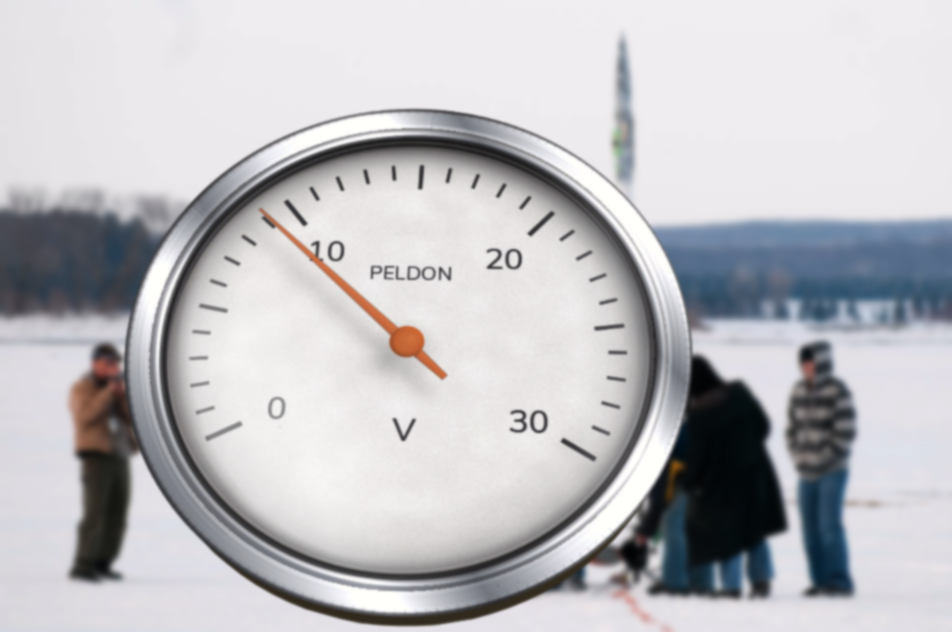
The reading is {"value": 9, "unit": "V"}
